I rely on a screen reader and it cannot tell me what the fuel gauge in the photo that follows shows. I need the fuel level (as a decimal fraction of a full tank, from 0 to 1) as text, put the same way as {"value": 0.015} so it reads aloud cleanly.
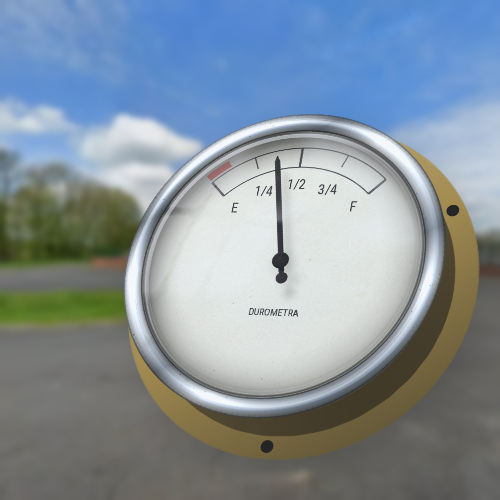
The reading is {"value": 0.375}
